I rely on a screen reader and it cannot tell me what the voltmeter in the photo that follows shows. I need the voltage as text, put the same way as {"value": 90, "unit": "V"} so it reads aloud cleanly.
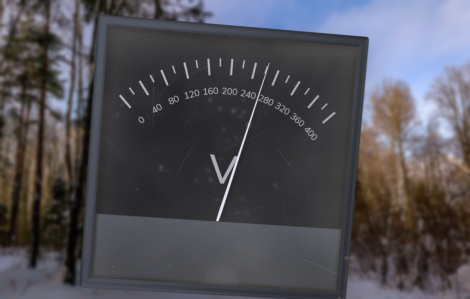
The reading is {"value": 260, "unit": "V"}
